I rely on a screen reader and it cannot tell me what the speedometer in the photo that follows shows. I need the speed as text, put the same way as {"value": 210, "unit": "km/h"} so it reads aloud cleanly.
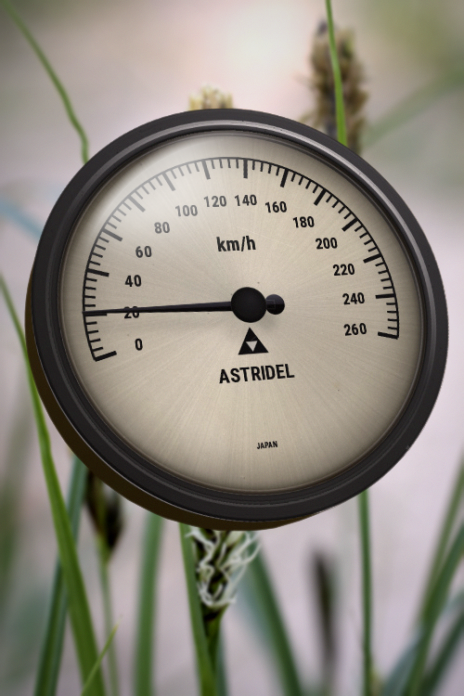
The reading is {"value": 20, "unit": "km/h"}
